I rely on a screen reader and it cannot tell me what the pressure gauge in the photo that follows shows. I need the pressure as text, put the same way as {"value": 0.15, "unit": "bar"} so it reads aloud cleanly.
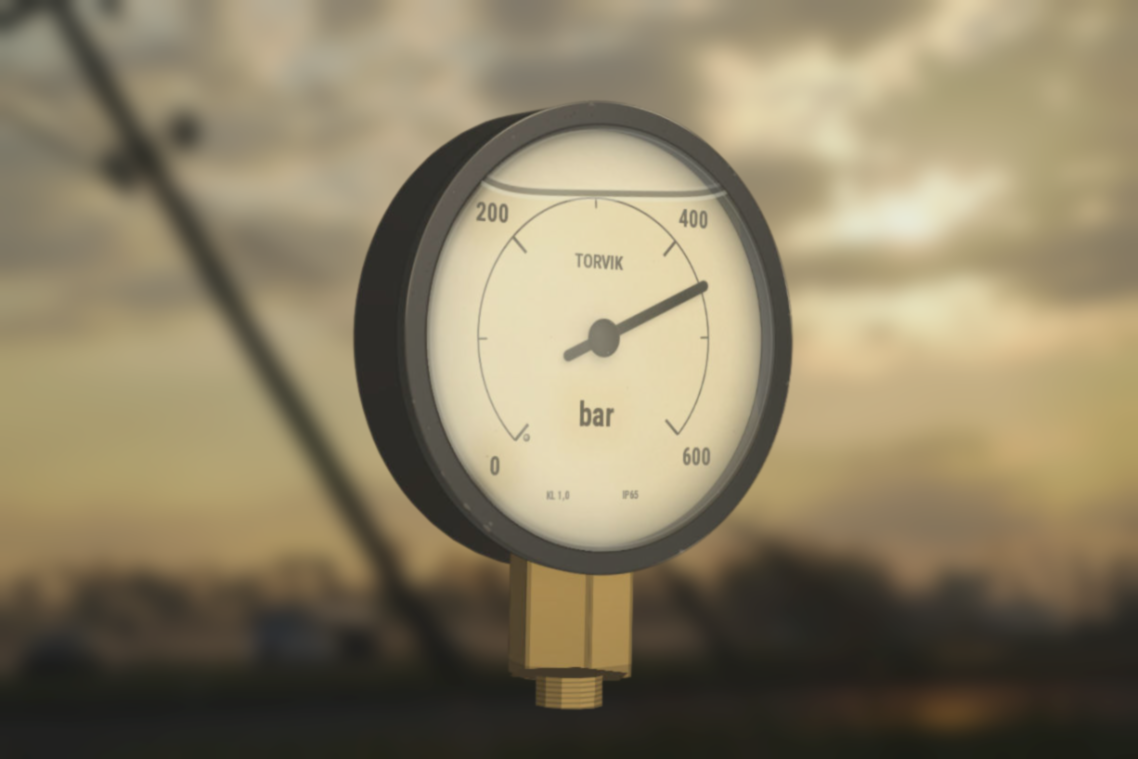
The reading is {"value": 450, "unit": "bar"}
